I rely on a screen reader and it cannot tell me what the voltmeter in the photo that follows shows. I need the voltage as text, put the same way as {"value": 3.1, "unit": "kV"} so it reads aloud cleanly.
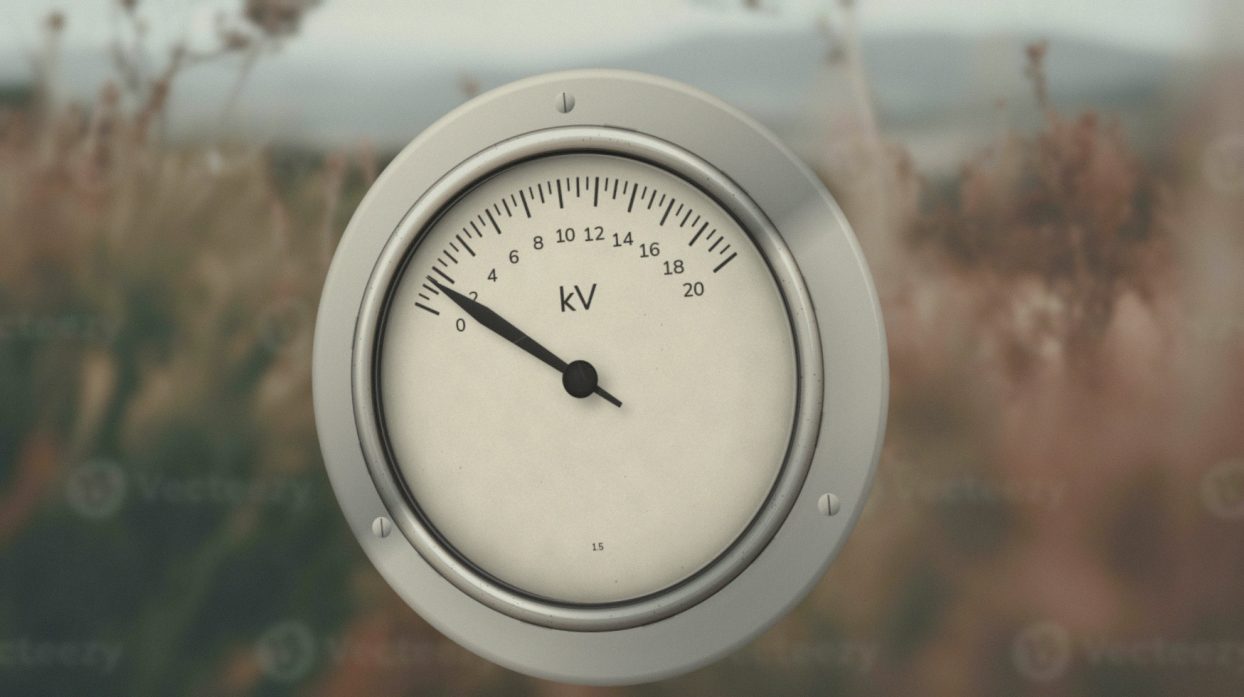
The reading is {"value": 1.5, "unit": "kV"}
